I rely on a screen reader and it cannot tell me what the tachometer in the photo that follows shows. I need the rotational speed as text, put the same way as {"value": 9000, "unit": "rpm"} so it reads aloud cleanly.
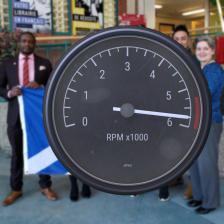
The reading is {"value": 5750, "unit": "rpm"}
